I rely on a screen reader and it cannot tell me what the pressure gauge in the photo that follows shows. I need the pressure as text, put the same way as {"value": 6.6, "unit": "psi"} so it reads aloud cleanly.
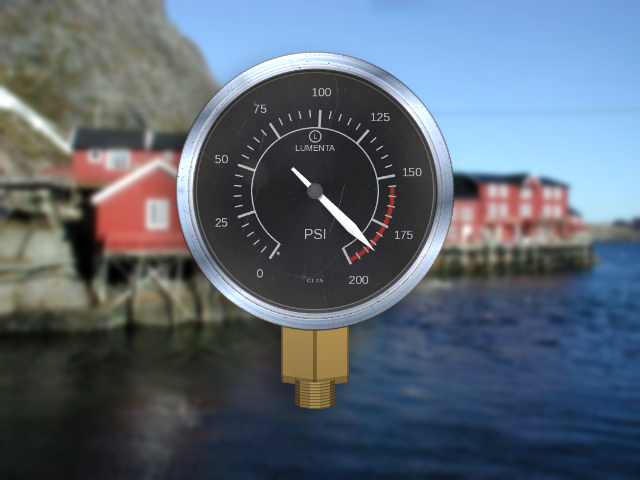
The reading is {"value": 187.5, "unit": "psi"}
